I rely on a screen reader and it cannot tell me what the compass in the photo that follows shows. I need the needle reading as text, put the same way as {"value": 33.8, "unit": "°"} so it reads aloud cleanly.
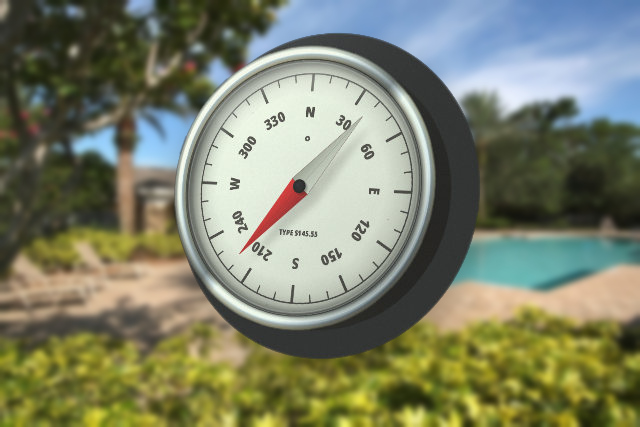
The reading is {"value": 220, "unit": "°"}
